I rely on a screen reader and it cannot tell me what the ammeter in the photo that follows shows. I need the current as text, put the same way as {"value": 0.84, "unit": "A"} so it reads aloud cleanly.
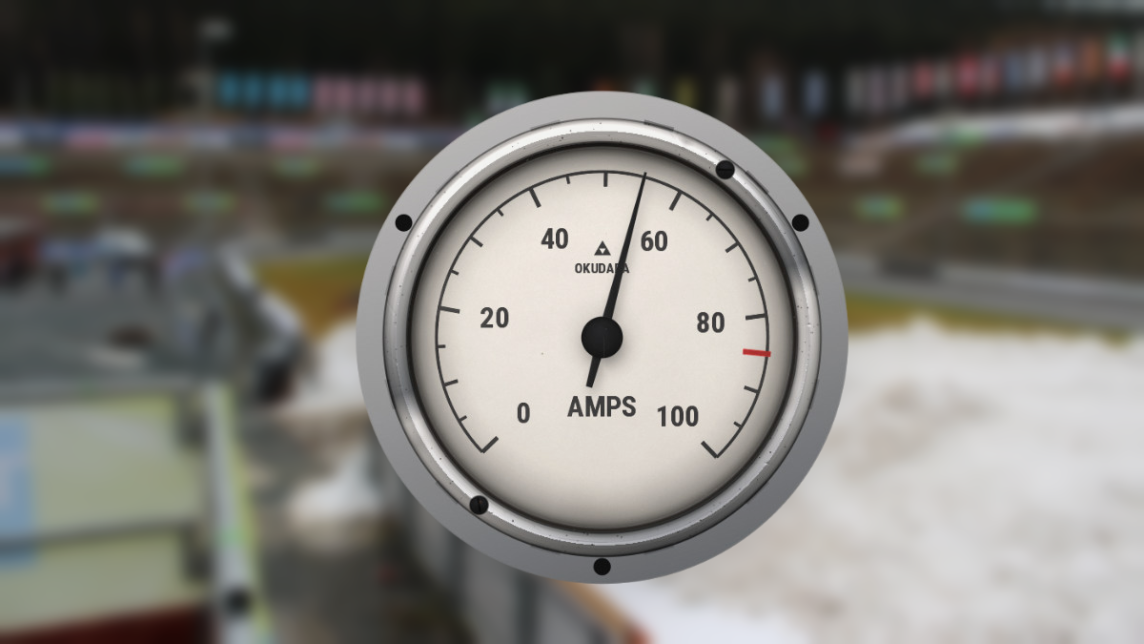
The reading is {"value": 55, "unit": "A"}
